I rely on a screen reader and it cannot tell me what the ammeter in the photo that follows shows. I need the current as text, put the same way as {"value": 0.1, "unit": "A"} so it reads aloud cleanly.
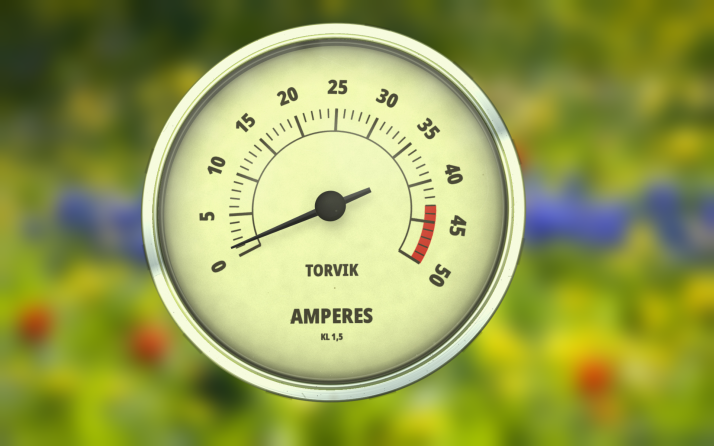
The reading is {"value": 1, "unit": "A"}
